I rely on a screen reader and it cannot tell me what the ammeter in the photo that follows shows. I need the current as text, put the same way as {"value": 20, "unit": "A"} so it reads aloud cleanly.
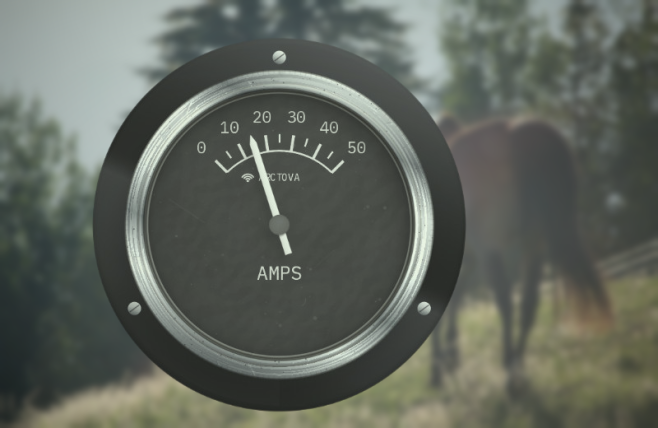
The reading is {"value": 15, "unit": "A"}
